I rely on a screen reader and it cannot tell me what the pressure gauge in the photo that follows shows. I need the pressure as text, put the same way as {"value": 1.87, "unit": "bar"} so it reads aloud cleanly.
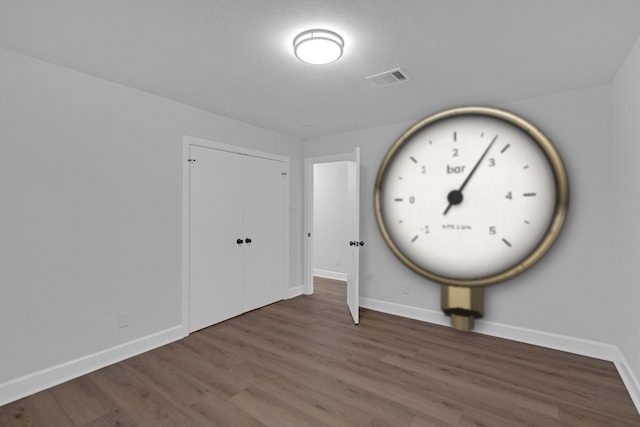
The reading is {"value": 2.75, "unit": "bar"}
